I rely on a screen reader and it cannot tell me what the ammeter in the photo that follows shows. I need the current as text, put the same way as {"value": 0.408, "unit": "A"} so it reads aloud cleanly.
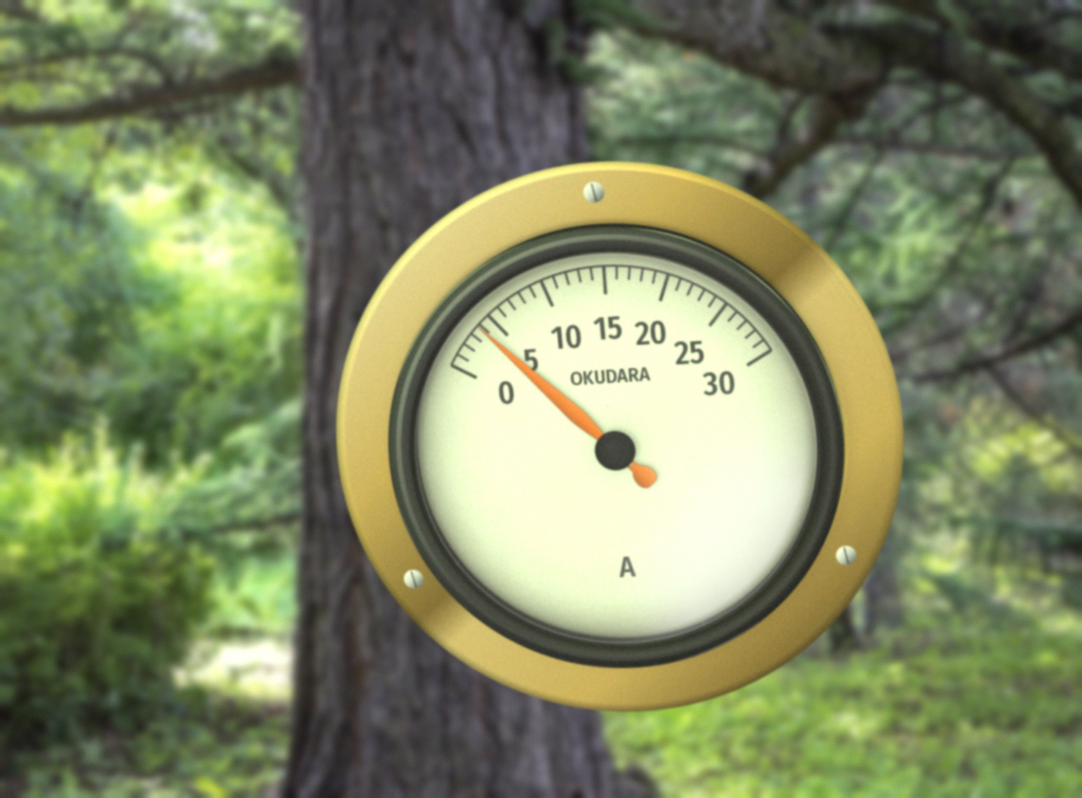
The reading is {"value": 4, "unit": "A"}
